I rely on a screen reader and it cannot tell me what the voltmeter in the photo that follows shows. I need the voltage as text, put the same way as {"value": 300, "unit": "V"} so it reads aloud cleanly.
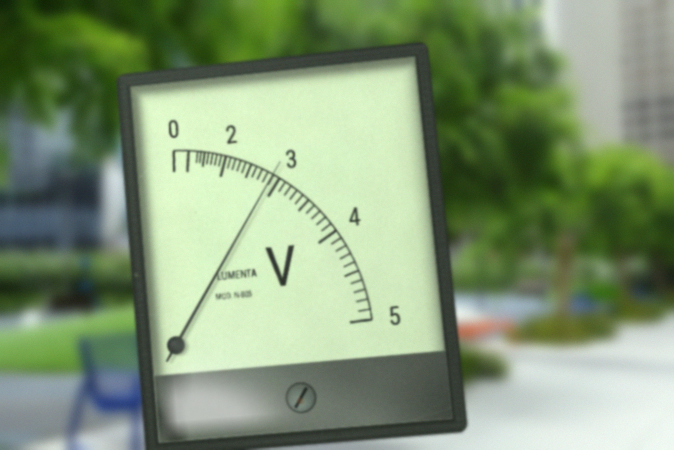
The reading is {"value": 2.9, "unit": "V"}
